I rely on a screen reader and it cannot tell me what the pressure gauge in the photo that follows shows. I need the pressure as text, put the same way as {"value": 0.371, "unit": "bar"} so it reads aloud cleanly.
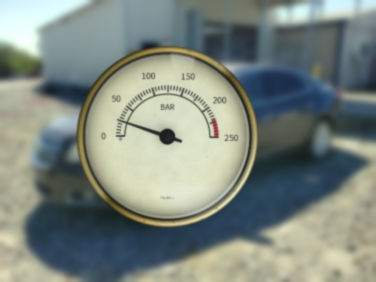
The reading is {"value": 25, "unit": "bar"}
